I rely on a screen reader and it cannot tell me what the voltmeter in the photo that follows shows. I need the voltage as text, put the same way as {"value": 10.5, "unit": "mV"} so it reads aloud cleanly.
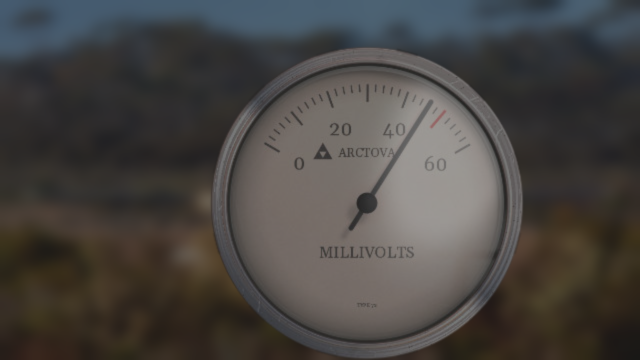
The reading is {"value": 46, "unit": "mV"}
